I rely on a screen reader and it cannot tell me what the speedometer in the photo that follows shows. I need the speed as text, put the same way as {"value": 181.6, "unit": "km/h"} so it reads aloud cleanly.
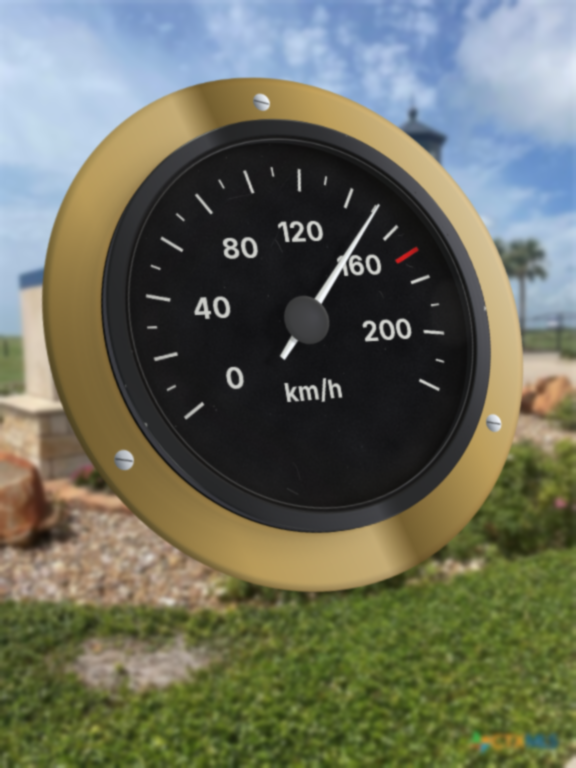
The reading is {"value": 150, "unit": "km/h"}
